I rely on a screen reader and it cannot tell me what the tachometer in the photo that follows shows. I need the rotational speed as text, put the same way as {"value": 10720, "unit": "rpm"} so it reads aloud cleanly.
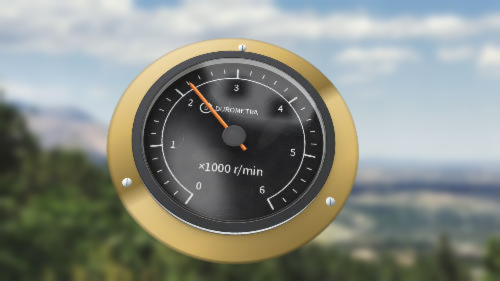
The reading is {"value": 2200, "unit": "rpm"}
